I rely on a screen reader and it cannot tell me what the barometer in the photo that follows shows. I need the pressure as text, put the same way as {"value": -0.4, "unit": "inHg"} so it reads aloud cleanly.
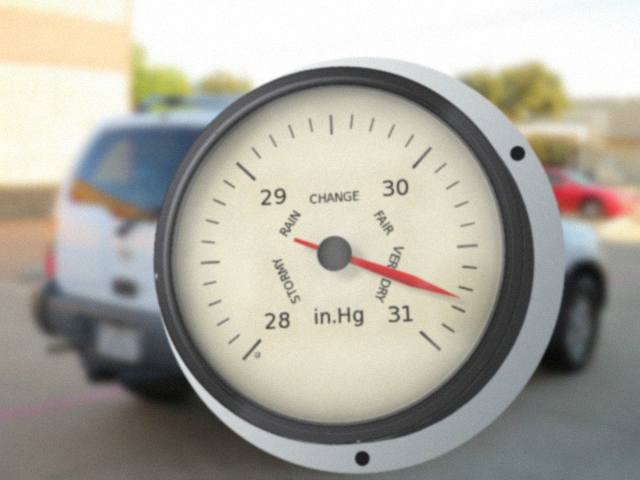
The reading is {"value": 30.75, "unit": "inHg"}
